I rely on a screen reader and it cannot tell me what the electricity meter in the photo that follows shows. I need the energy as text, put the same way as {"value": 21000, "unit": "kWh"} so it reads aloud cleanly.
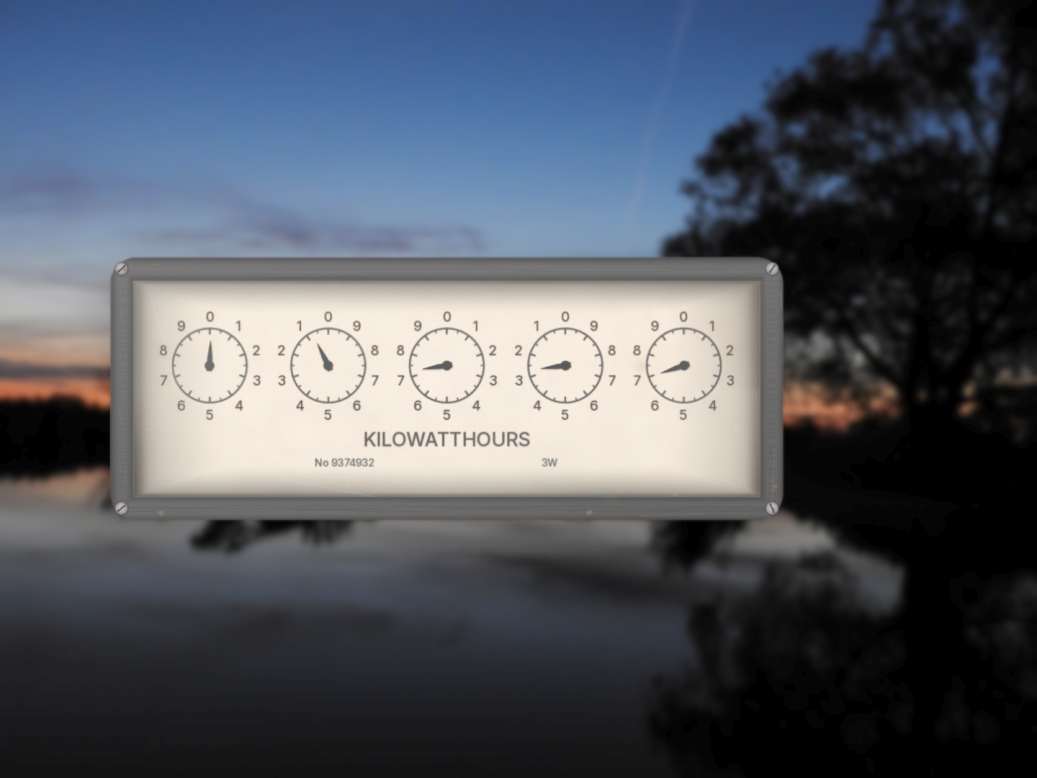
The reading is {"value": 727, "unit": "kWh"}
